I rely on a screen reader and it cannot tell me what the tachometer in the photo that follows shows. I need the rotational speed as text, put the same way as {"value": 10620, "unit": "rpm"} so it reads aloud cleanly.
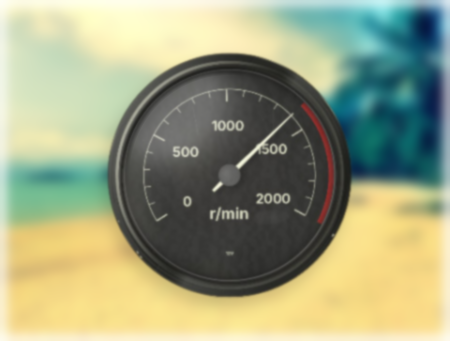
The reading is {"value": 1400, "unit": "rpm"}
